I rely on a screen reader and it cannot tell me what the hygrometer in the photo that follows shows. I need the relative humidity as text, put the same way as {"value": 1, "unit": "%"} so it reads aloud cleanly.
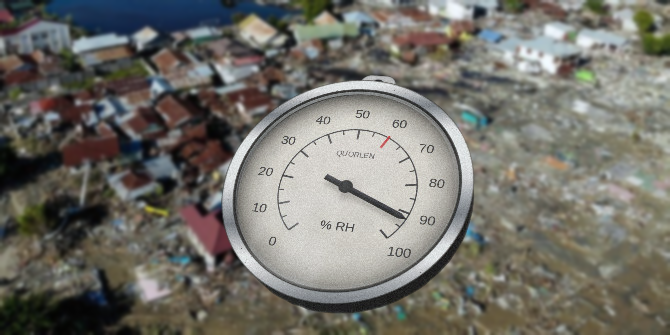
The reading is {"value": 92.5, "unit": "%"}
